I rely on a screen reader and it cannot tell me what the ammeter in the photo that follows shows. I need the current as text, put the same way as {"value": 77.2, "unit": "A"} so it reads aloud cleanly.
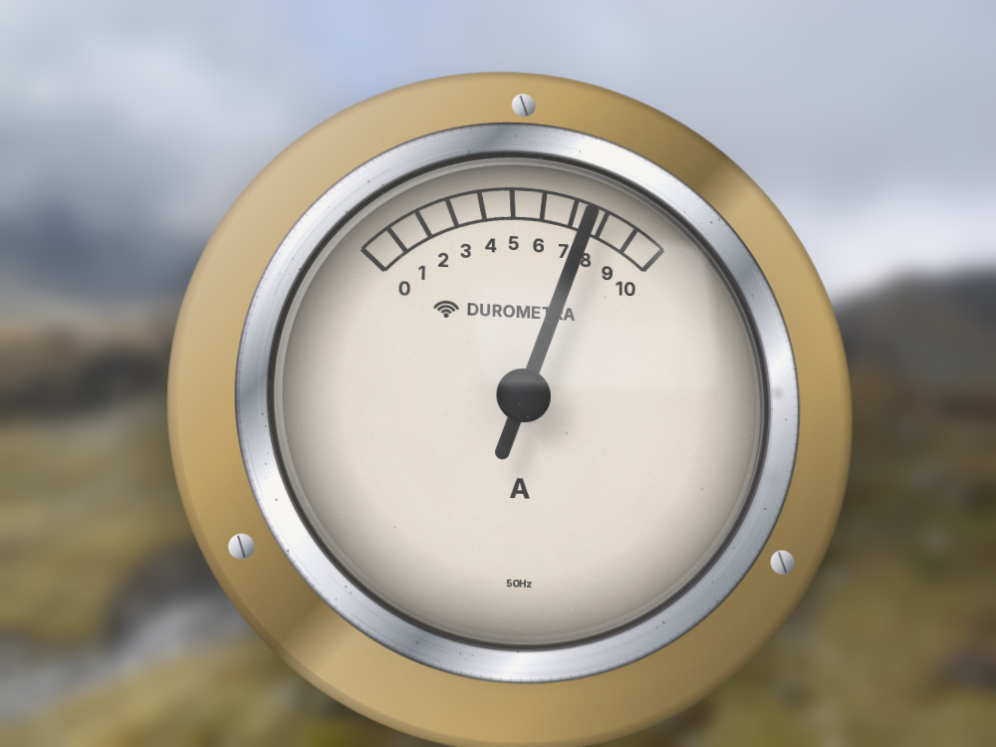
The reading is {"value": 7.5, "unit": "A"}
